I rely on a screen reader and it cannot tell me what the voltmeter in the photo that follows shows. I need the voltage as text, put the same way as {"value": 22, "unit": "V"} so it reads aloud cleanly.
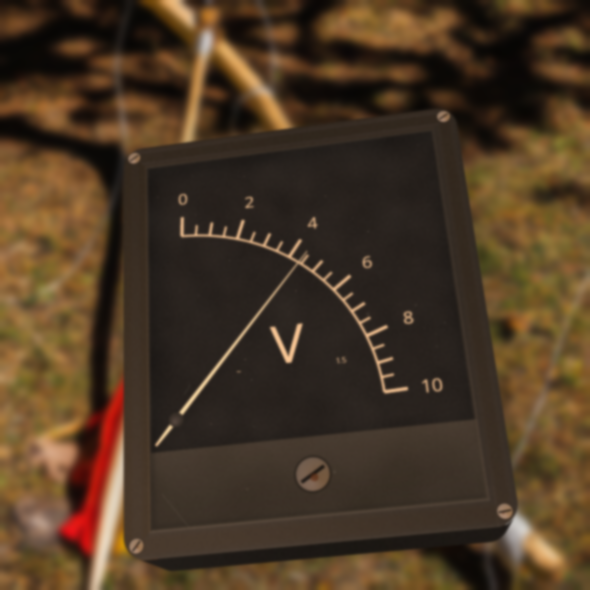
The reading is {"value": 4.5, "unit": "V"}
